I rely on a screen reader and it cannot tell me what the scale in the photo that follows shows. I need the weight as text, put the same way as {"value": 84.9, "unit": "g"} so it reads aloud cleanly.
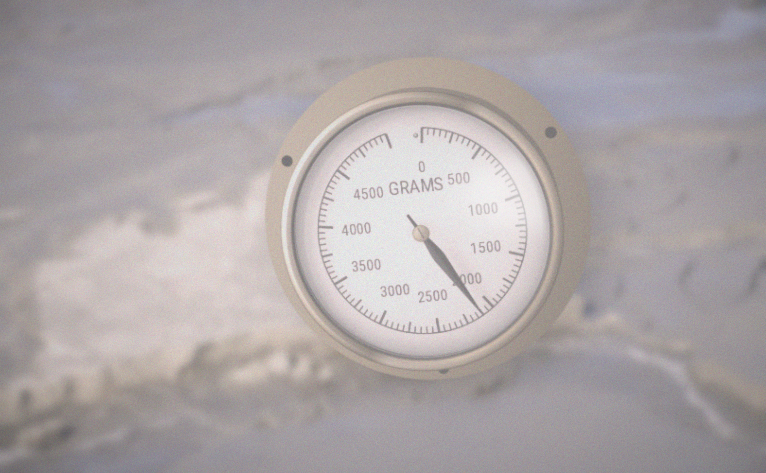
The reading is {"value": 2100, "unit": "g"}
